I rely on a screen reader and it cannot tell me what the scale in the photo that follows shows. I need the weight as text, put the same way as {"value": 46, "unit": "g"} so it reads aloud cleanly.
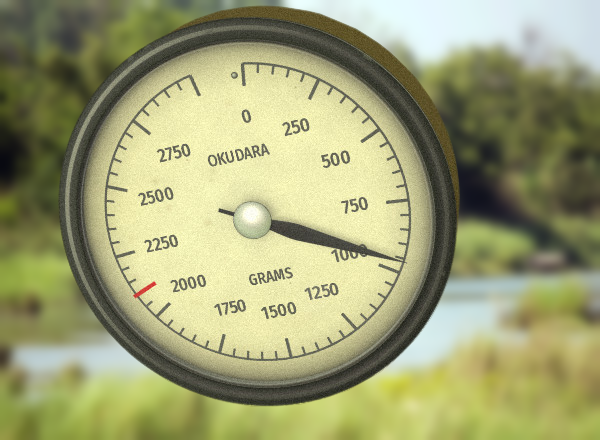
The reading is {"value": 950, "unit": "g"}
